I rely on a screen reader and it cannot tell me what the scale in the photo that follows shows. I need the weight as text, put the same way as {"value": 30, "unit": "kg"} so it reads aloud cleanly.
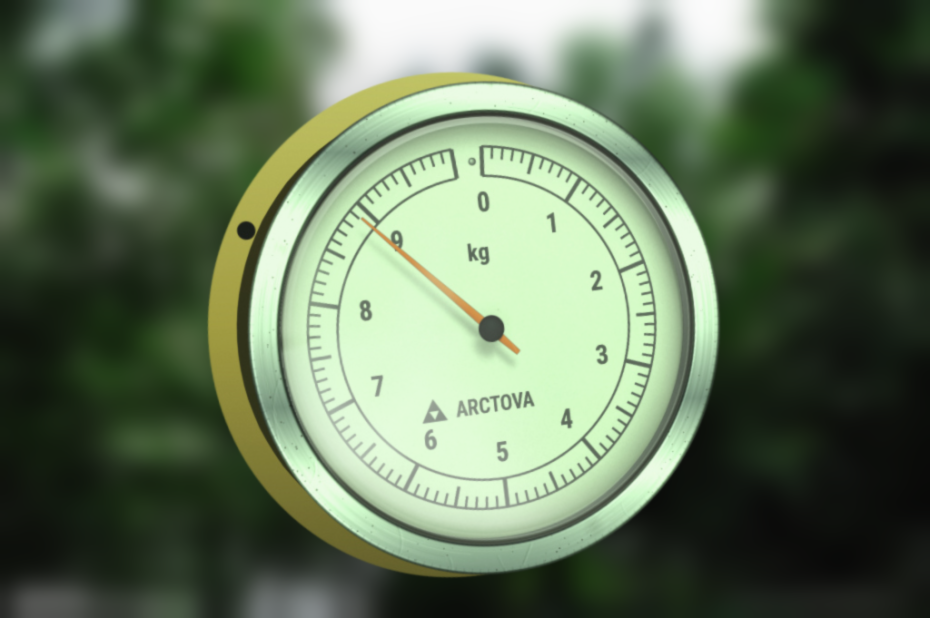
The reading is {"value": 8.9, "unit": "kg"}
